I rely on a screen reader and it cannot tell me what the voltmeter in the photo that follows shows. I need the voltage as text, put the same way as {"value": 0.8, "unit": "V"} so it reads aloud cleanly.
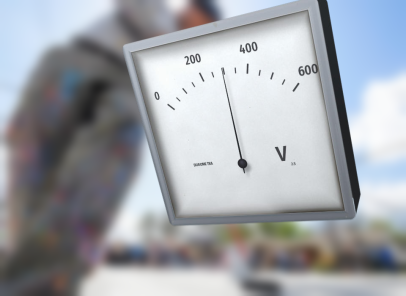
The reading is {"value": 300, "unit": "V"}
